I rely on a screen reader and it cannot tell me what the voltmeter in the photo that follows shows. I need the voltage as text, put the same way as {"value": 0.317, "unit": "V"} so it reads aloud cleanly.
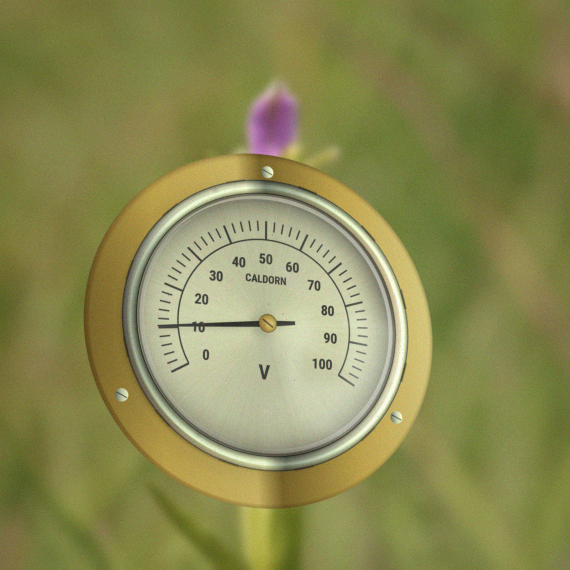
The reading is {"value": 10, "unit": "V"}
